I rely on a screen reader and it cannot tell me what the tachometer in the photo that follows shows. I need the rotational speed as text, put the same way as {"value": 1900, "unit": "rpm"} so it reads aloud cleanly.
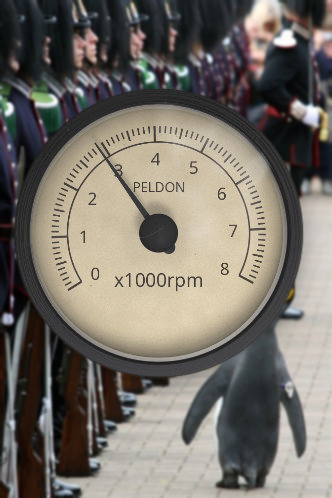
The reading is {"value": 2900, "unit": "rpm"}
